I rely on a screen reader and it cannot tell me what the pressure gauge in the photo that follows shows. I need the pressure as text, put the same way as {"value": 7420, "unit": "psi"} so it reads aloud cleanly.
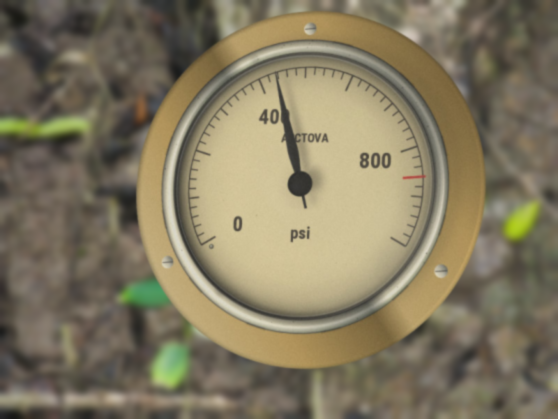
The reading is {"value": 440, "unit": "psi"}
